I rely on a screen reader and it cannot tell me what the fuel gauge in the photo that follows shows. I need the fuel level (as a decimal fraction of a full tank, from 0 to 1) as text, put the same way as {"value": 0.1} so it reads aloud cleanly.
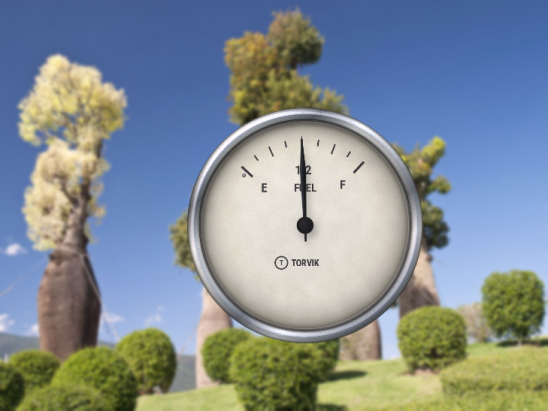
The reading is {"value": 0.5}
